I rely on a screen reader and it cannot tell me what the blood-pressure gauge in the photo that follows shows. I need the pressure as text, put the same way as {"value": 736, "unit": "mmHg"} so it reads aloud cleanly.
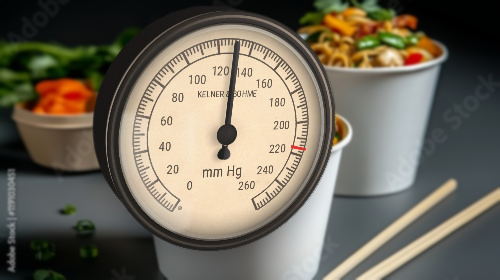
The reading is {"value": 130, "unit": "mmHg"}
